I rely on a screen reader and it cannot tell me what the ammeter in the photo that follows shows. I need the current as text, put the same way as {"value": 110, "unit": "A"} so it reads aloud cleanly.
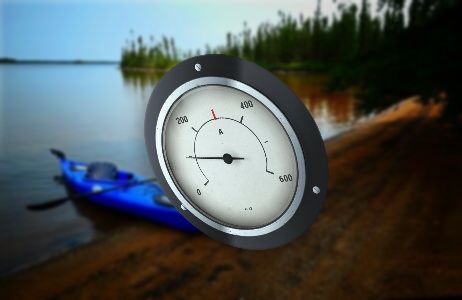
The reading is {"value": 100, "unit": "A"}
